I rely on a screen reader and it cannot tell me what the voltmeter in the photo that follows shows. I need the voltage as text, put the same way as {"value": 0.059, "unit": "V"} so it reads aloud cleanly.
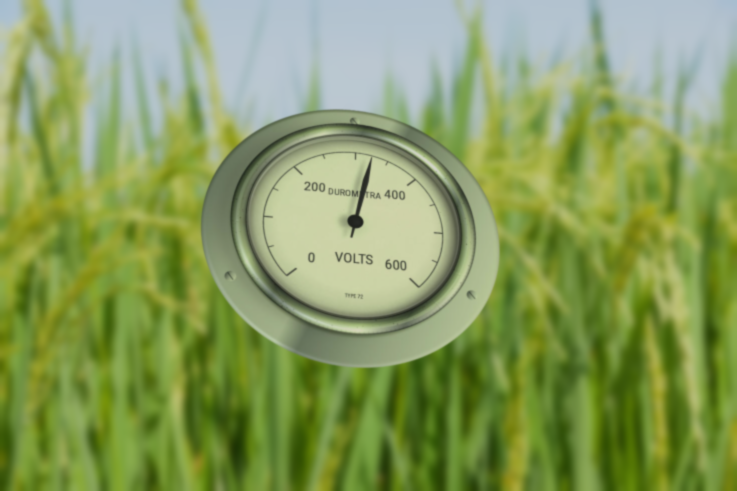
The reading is {"value": 325, "unit": "V"}
